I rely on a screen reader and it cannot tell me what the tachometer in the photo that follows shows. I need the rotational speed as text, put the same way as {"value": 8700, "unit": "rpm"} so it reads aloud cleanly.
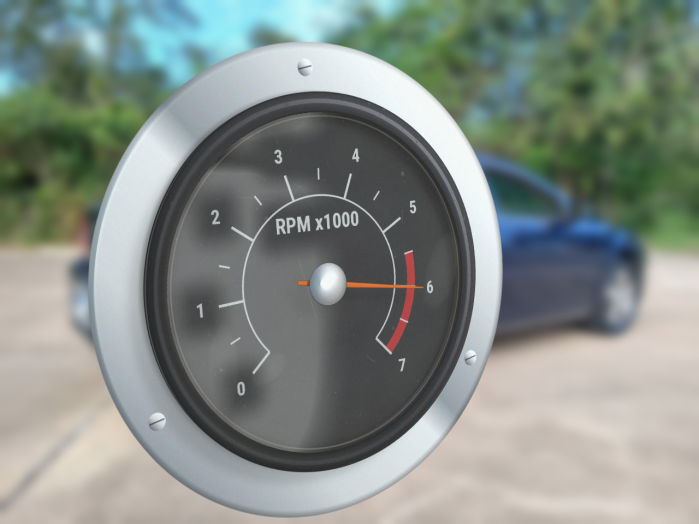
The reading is {"value": 6000, "unit": "rpm"}
